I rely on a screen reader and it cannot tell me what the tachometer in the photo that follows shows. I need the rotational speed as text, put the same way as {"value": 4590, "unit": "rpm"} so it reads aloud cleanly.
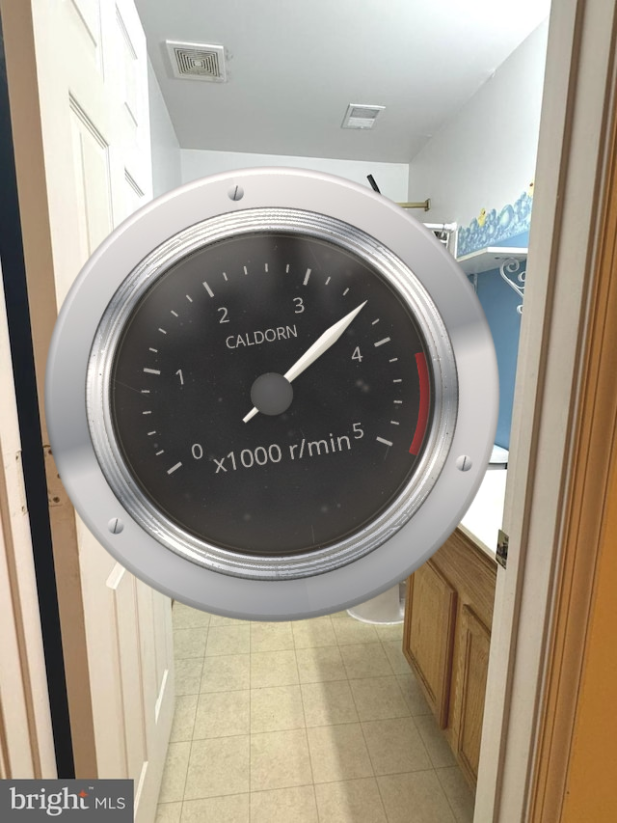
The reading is {"value": 3600, "unit": "rpm"}
